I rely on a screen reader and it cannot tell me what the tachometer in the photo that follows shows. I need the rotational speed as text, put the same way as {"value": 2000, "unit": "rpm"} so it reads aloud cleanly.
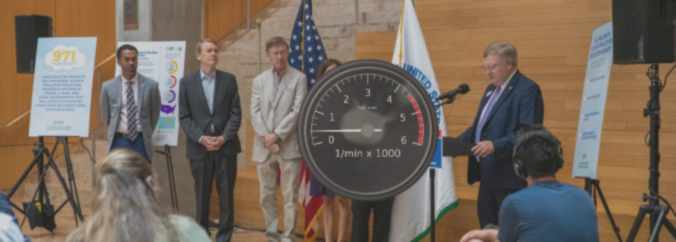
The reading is {"value": 400, "unit": "rpm"}
